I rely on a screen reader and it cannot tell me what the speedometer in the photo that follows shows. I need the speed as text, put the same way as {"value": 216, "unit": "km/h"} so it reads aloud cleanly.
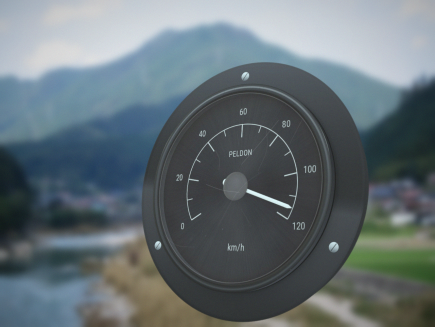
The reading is {"value": 115, "unit": "km/h"}
